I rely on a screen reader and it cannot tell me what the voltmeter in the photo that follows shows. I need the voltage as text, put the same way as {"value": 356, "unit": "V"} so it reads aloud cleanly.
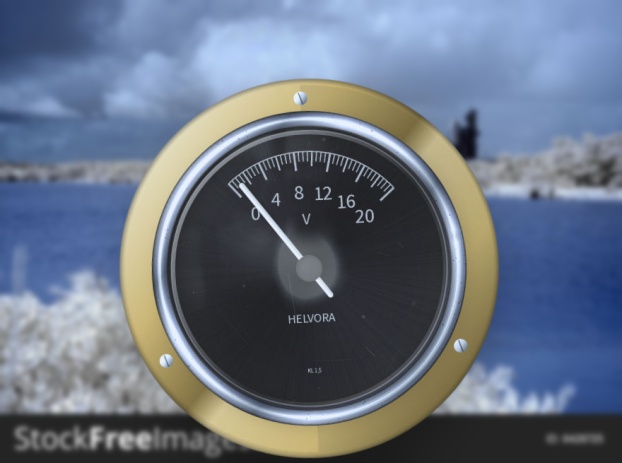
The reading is {"value": 1, "unit": "V"}
